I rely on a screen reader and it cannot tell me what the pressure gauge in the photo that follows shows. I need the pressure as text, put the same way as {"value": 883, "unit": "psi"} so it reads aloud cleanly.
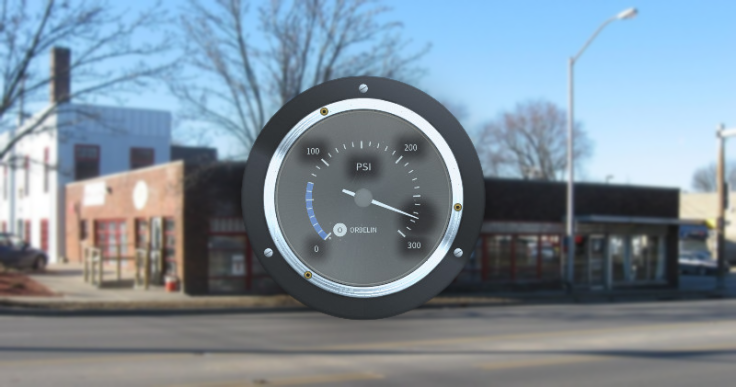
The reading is {"value": 275, "unit": "psi"}
